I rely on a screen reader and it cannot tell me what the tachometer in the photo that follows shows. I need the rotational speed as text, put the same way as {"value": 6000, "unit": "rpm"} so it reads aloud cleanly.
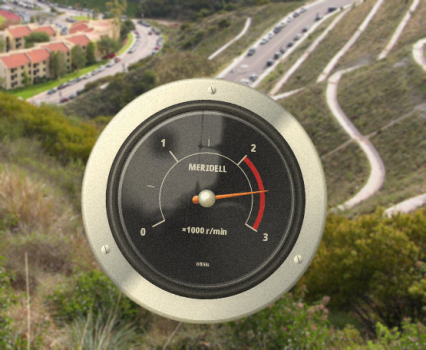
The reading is {"value": 2500, "unit": "rpm"}
